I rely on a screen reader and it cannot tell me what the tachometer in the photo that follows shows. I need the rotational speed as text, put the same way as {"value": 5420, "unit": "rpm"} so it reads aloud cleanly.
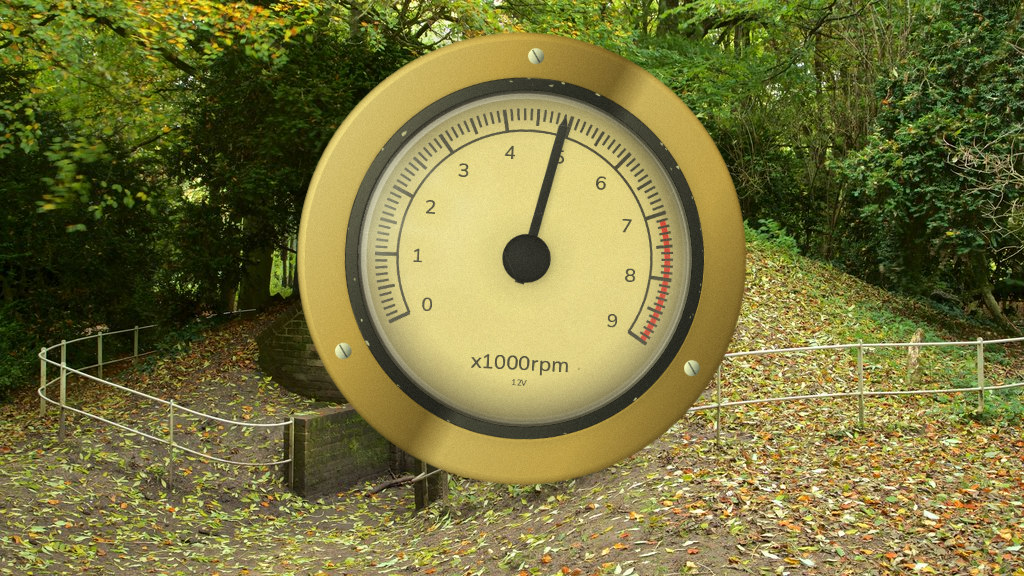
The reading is {"value": 4900, "unit": "rpm"}
